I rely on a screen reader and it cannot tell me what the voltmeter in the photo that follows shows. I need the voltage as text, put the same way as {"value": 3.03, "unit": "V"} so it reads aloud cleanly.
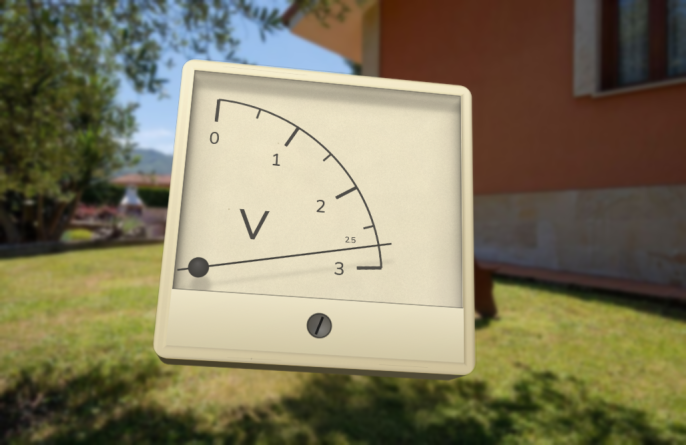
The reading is {"value": 2.75, "unit": "V"}
